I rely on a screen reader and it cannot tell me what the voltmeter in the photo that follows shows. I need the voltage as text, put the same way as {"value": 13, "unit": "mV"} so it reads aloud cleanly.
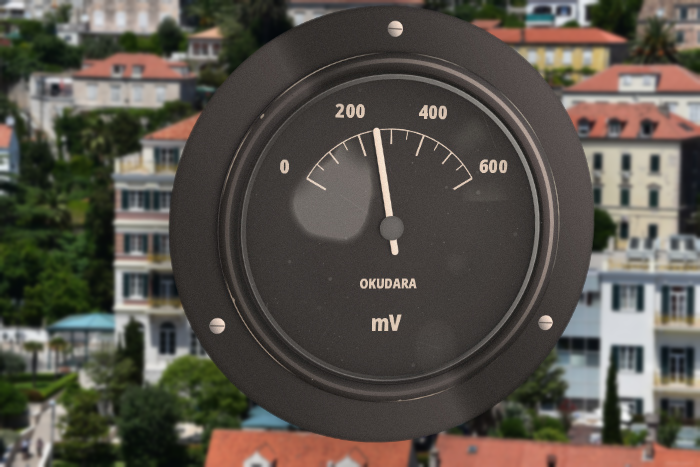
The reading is {"value": 250, "unit": "mV"}
